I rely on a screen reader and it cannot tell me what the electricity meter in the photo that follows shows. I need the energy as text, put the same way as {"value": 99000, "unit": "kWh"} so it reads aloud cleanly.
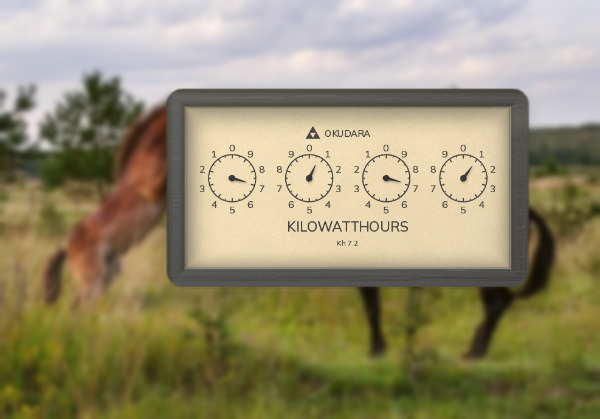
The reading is {"value": 7071, "unit": "kWh"}
